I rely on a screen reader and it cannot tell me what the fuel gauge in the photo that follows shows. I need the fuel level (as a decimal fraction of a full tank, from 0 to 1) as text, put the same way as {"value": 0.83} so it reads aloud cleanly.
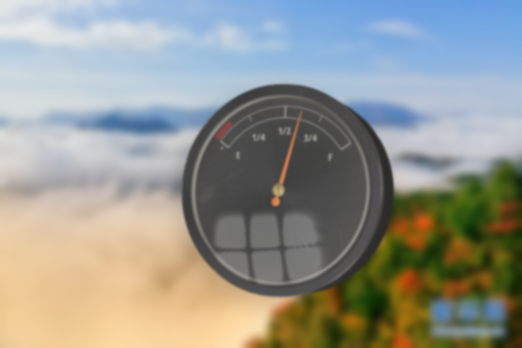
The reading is {"value": 0.625}
